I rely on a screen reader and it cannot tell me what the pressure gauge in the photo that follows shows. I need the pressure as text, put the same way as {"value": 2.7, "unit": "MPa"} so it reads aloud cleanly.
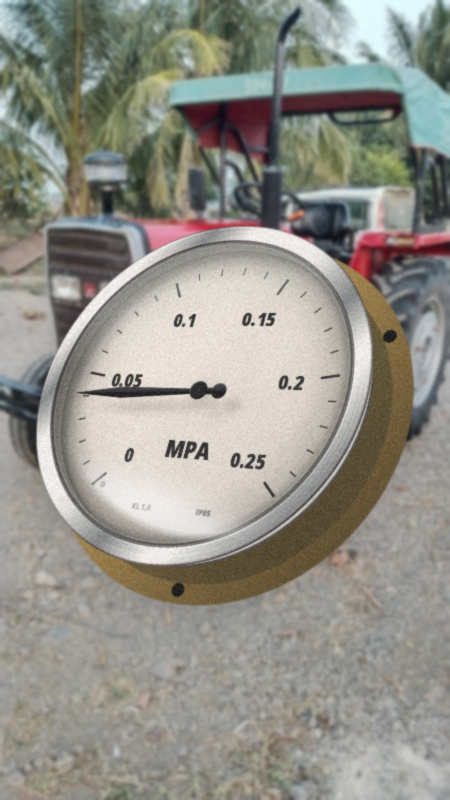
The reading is {"value": 0.04, "unit": "MPa"}
